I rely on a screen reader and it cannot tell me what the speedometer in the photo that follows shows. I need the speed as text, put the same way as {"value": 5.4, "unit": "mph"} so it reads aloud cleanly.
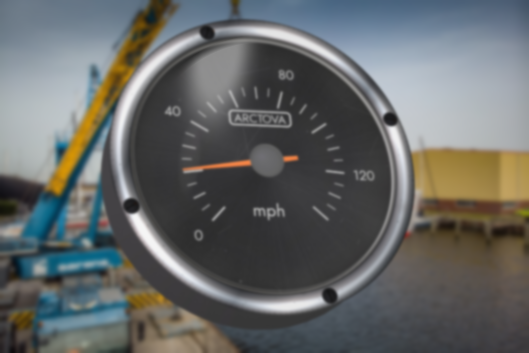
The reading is {"value": 20, "unit": "mph"}
